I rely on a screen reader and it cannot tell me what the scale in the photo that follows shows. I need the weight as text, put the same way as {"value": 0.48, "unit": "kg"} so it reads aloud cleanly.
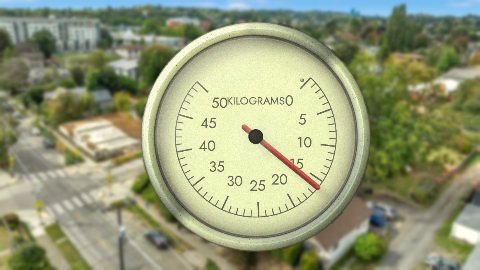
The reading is {"value": 16, "unit": "kg"}
